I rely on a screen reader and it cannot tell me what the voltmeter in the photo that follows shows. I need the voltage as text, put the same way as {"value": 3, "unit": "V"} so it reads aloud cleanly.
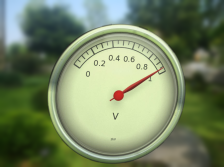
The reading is {"value": 0.95, "unit": "V"}
